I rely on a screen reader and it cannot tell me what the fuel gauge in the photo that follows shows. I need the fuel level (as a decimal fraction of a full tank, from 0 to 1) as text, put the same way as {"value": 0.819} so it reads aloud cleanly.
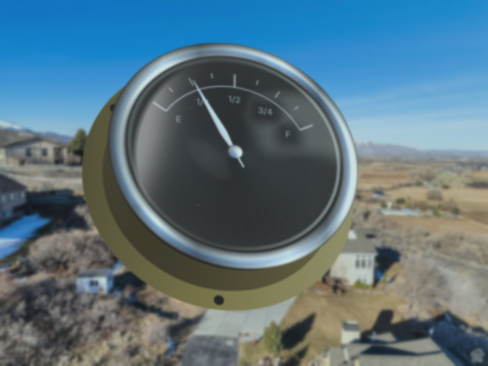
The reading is {"value": 0.25}
